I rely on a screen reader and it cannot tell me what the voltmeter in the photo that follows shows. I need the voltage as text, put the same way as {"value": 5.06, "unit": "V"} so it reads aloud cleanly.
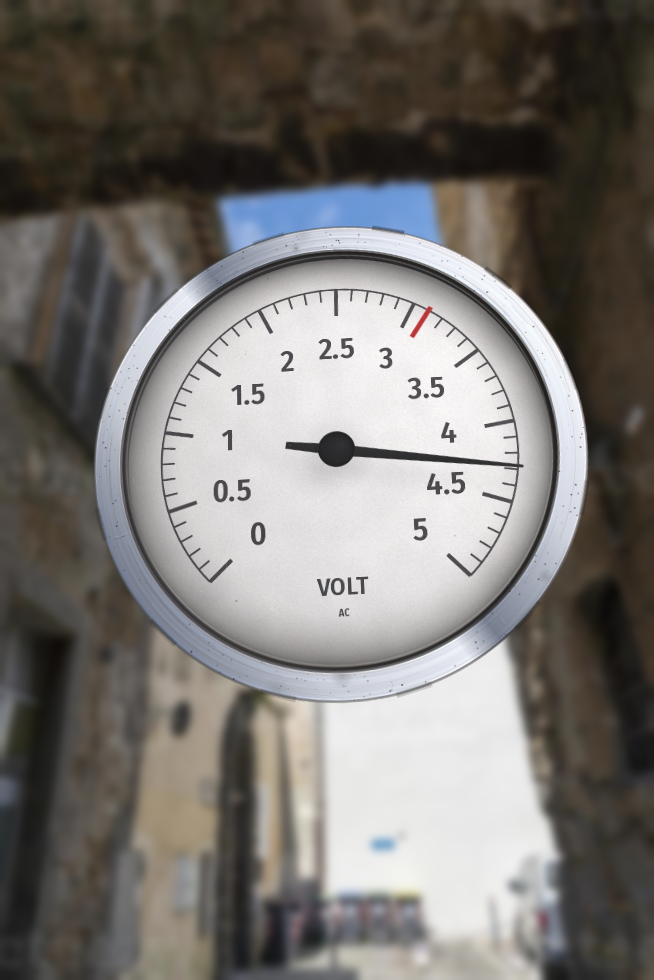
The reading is {"value": 4.3, "unit": "V"}
